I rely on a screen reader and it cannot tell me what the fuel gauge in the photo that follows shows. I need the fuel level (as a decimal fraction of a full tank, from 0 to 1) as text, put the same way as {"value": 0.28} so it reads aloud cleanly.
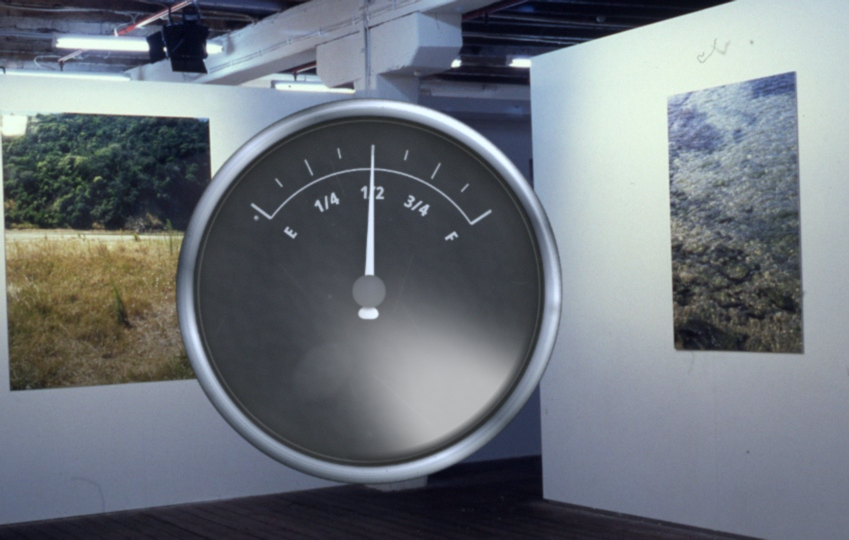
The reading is {"value": 0.5}
